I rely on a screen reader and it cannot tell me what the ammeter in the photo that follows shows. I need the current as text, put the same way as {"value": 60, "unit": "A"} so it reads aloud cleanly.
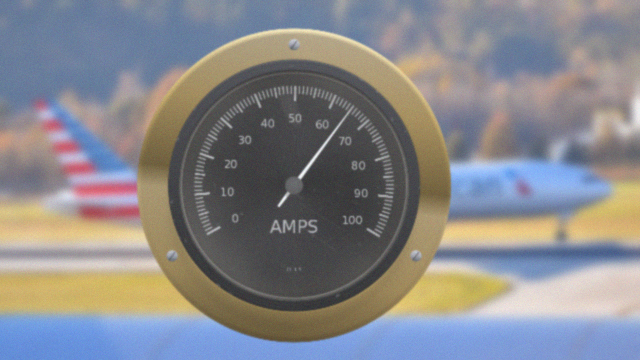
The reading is {"value": 65, "unit": "A"}
